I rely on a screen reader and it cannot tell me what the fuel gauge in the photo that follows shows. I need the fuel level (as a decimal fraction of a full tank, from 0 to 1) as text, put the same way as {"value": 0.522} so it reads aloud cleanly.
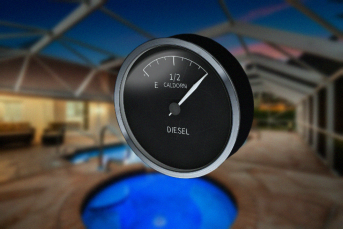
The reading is {"value": 1}
